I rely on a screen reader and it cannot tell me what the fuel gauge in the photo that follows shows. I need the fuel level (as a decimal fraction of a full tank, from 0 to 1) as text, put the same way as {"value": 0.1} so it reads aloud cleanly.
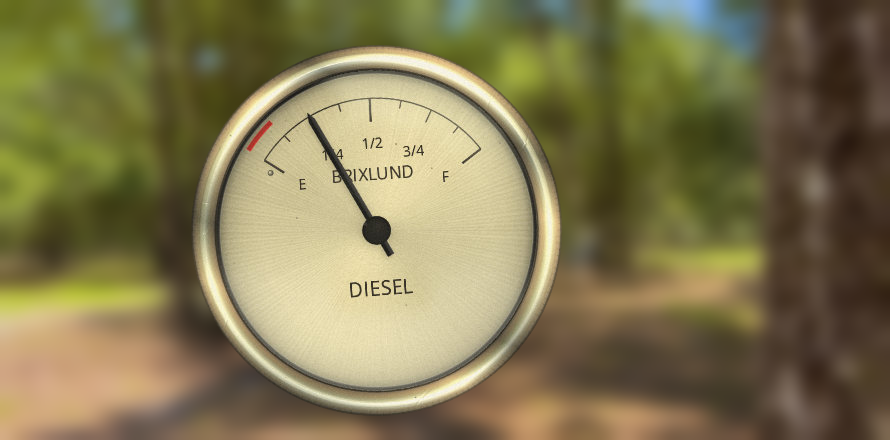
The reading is {"value": 0.25}
